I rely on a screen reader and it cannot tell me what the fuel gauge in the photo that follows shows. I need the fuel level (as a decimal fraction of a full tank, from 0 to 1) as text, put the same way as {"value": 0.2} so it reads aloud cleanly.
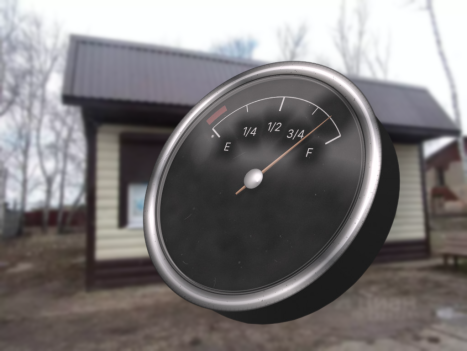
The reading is {"value": 0.875}
